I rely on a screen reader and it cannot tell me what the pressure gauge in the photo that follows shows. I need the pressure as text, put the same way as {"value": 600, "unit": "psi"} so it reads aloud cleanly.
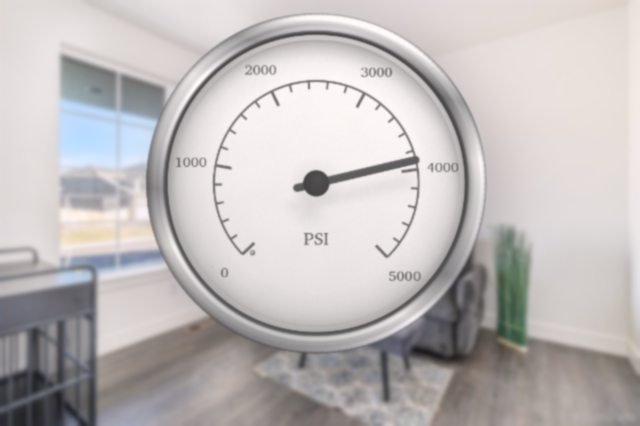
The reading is {"value": 3900, "unit": "psi"}
